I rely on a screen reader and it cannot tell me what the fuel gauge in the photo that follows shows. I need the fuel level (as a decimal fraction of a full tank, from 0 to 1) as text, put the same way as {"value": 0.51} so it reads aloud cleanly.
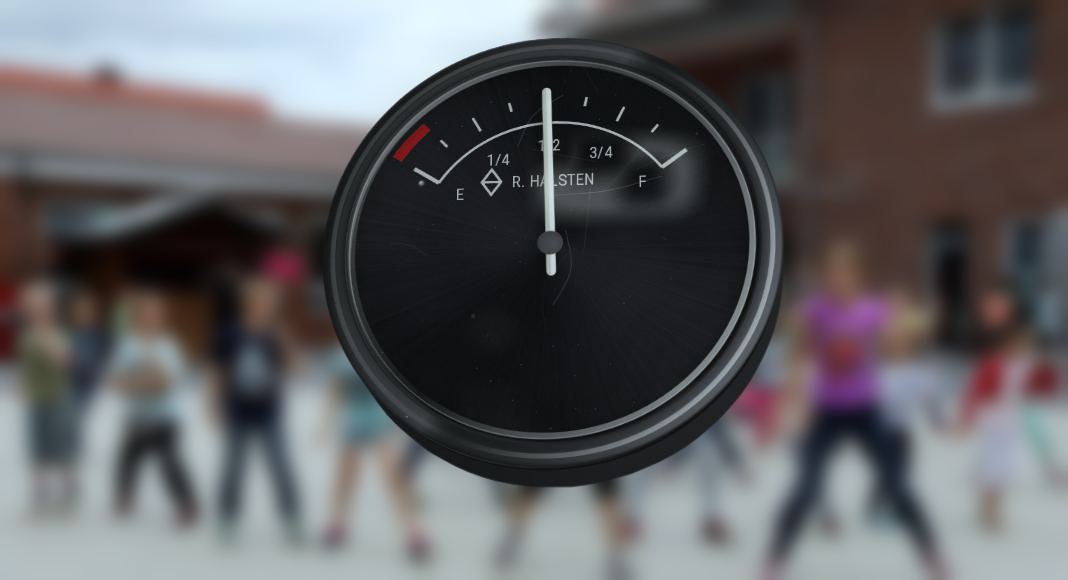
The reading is {"value": 0.5}
